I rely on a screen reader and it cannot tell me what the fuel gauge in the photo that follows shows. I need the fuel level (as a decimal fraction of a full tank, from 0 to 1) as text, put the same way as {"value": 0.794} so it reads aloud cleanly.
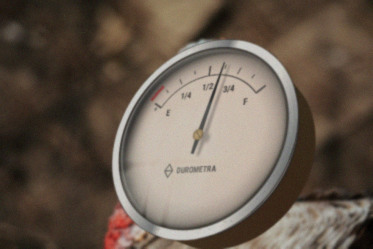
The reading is {"value": 0.625}
